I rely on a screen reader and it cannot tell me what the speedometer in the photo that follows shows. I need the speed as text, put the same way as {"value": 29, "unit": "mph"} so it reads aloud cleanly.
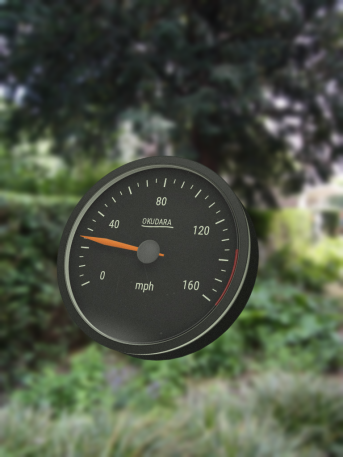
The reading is {"value": 25, "unit": "mph"}
